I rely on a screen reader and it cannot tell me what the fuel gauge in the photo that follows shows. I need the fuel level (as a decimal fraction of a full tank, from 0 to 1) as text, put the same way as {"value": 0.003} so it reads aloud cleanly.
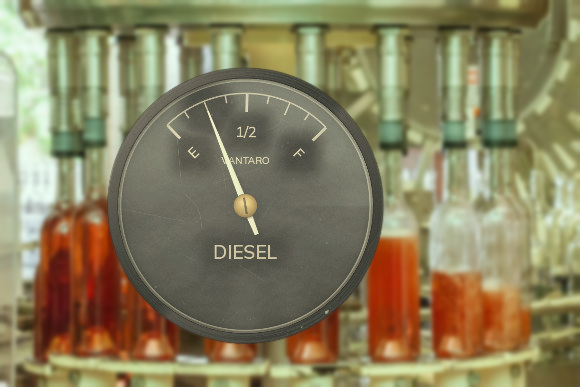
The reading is {"value": 0.25}
